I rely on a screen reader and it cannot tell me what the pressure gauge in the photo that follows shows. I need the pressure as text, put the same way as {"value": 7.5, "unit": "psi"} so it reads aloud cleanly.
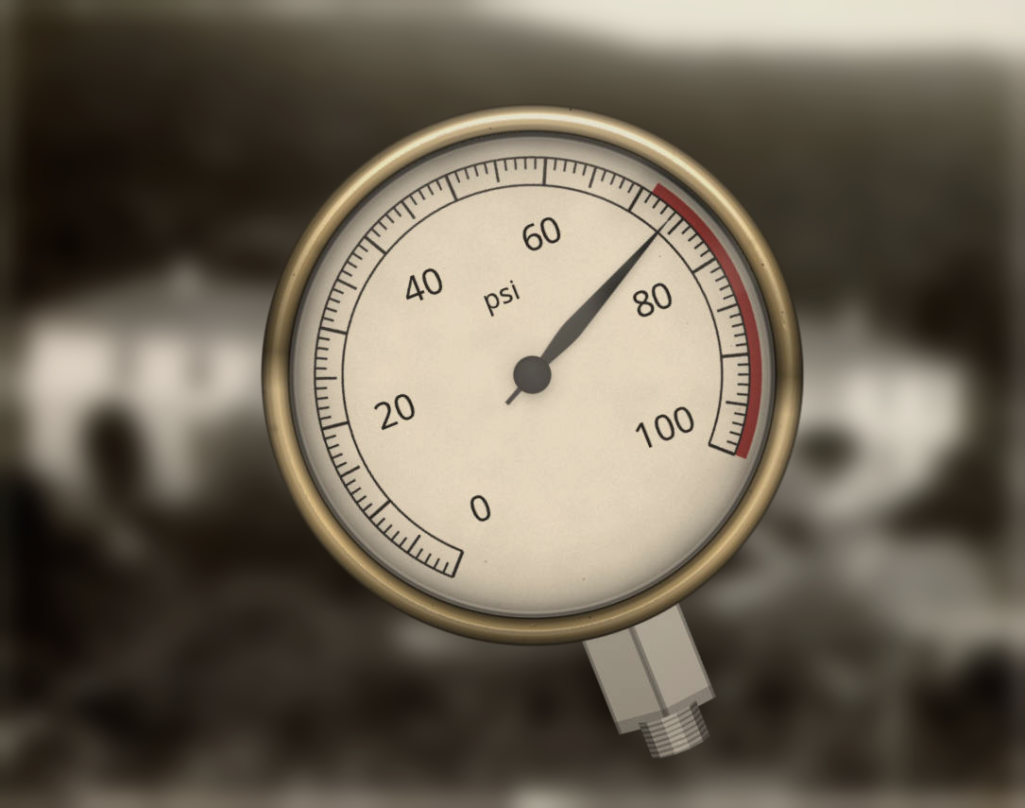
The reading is {"value": 74, "unit": "psi"}
